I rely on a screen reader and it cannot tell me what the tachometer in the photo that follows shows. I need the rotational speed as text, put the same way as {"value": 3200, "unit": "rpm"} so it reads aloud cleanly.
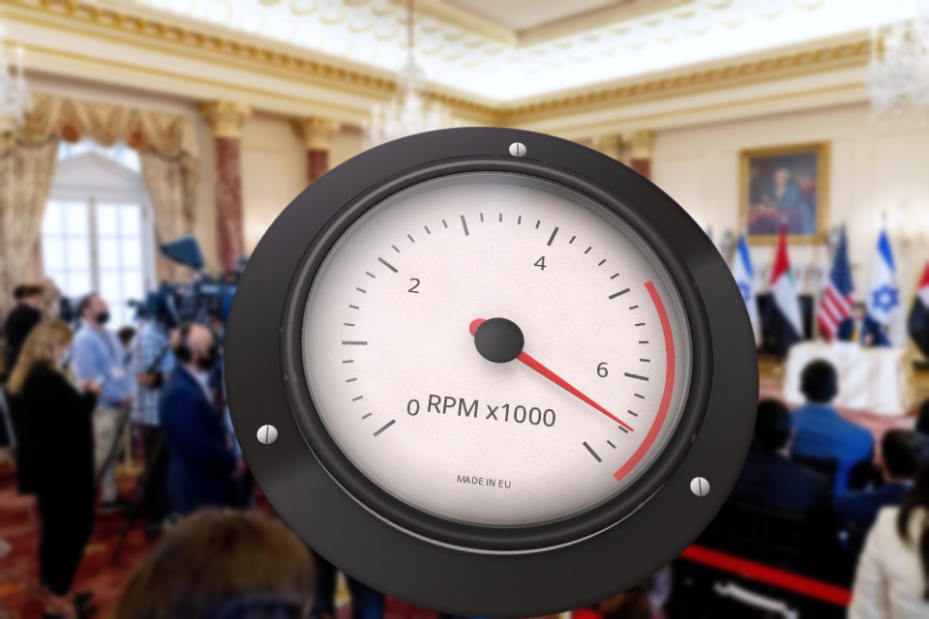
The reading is {"value": 6600, "unit": "rpm"}
